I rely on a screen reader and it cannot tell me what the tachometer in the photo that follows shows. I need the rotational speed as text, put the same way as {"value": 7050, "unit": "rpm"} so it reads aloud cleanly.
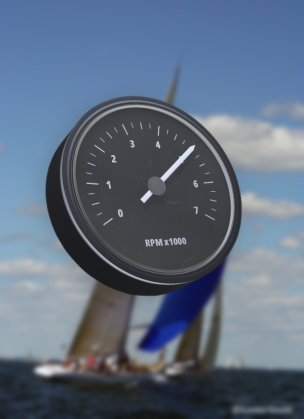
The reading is {"value": 5000, "unit": "rpm"}
